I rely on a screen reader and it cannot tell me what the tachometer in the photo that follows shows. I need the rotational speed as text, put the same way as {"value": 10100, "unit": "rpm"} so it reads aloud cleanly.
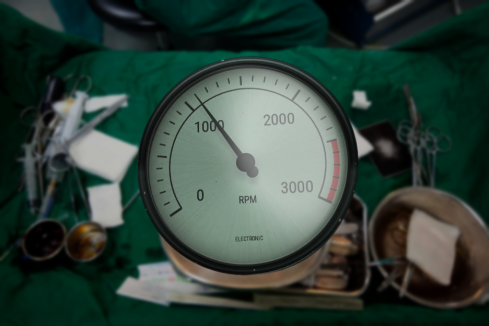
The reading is {"value": 1100, "unit": "rpm"}
